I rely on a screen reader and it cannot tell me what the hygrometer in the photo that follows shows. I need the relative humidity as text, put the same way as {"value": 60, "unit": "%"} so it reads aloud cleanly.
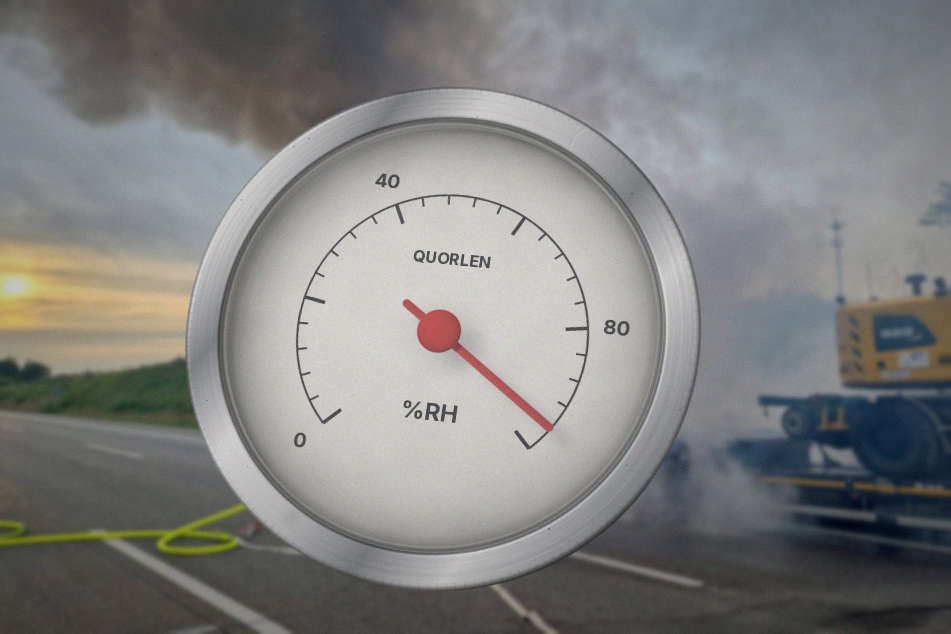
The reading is {"value": 96, "unit": "%"}
